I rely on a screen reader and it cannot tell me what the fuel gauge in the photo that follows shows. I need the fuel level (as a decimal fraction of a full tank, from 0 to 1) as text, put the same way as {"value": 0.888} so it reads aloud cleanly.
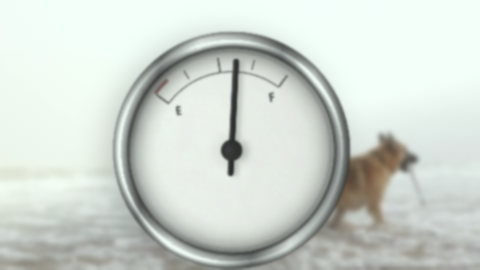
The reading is {"value": 0.625}
